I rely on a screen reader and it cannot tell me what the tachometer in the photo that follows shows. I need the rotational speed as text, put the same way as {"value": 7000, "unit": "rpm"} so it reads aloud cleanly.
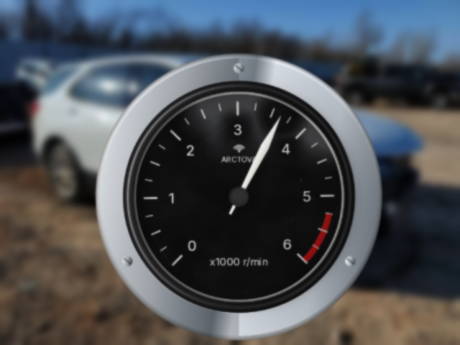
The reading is {"value": 3625, "unit": "rpm"}
